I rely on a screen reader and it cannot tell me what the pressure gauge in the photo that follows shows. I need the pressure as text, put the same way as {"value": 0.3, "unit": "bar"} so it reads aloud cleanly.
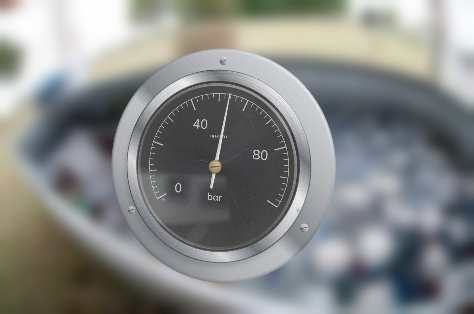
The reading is {"value": 54, "unit": "bar"}
